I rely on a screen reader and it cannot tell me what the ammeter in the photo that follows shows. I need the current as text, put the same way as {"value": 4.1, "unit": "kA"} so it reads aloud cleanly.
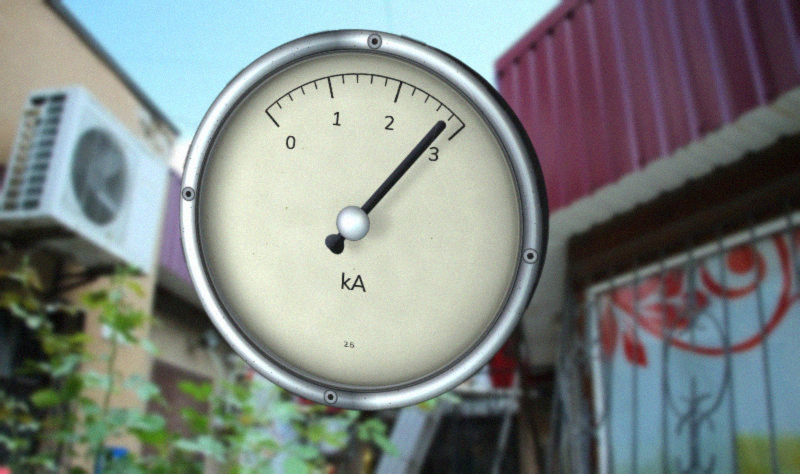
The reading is {"value": 2.8, "unit": "kA"}
